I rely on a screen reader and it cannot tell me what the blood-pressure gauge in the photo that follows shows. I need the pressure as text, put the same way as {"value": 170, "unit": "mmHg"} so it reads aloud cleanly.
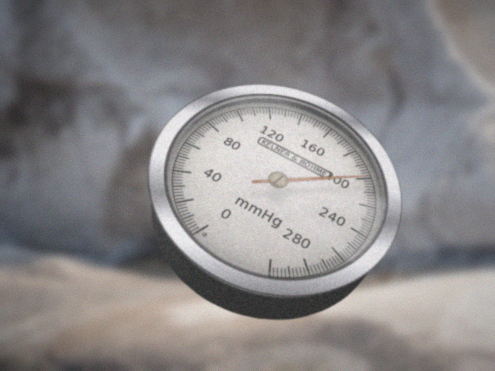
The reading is {"value": 200, "unit": "mmHg"}
